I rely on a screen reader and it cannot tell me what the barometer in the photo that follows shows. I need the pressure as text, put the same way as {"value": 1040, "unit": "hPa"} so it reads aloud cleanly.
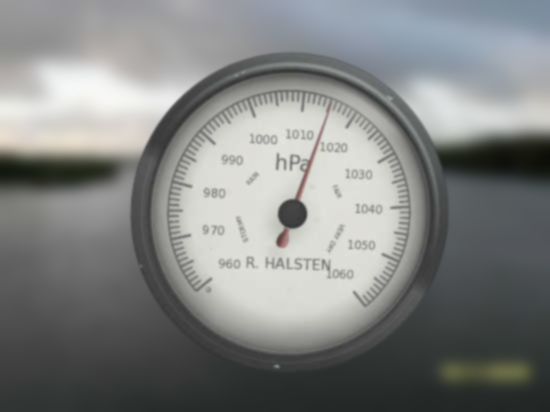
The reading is {"value": 1015, "unit": "hPa"}
